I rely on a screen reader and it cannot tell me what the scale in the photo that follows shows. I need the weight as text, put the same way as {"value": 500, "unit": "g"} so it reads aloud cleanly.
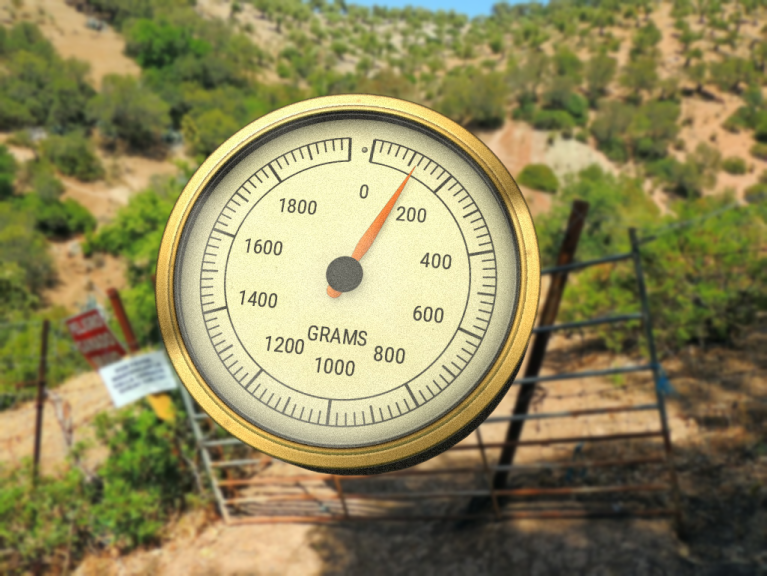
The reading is {"value": 120, "unit": "g"}
